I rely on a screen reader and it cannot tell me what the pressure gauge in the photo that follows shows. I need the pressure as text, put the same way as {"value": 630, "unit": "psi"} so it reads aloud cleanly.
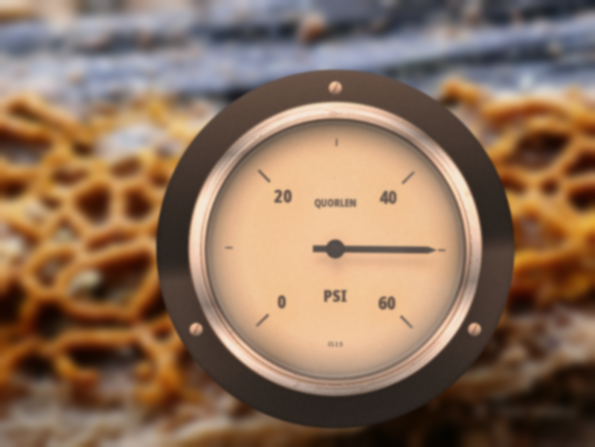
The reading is {"value": 50, "unit": "psi"}
